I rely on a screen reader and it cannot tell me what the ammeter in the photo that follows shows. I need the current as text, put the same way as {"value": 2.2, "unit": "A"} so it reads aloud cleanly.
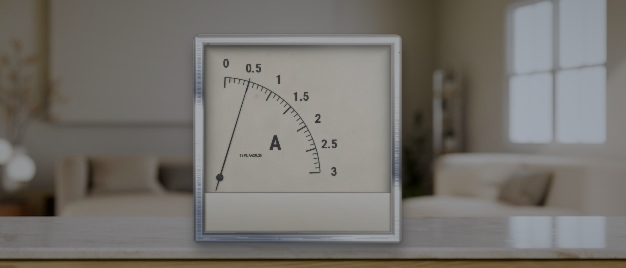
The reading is {"value": 0.5, "unit": "A"}
